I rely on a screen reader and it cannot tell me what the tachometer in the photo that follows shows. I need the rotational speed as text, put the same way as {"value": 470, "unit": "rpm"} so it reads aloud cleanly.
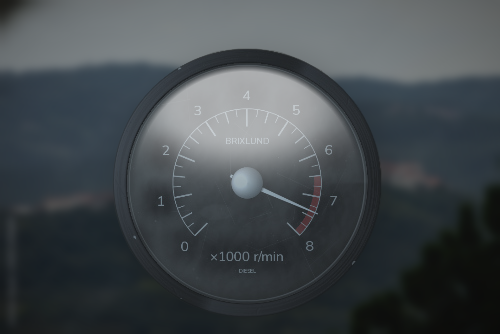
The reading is {"value": 7375, "unit": "rpm"}
